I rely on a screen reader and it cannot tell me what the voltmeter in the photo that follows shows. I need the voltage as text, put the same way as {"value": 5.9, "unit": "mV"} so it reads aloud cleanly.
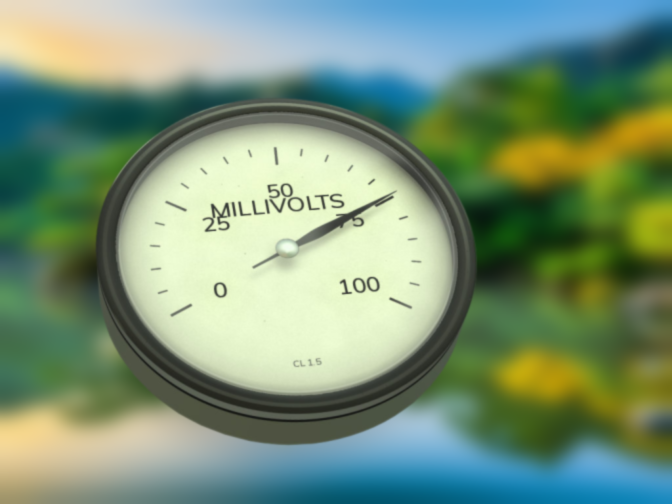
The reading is {"value": 75, "unit": "mV"}
